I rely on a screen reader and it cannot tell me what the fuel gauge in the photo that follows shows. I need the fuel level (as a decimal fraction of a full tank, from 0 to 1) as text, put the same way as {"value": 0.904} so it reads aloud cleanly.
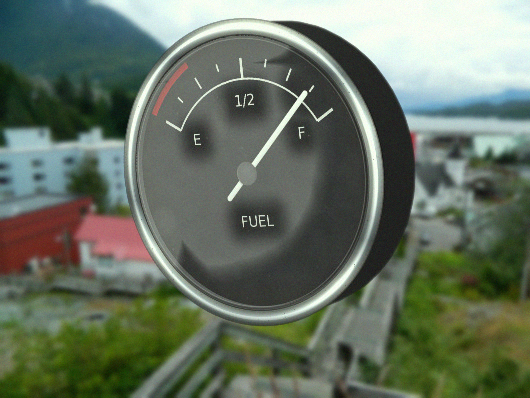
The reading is {"value": 0.875}
